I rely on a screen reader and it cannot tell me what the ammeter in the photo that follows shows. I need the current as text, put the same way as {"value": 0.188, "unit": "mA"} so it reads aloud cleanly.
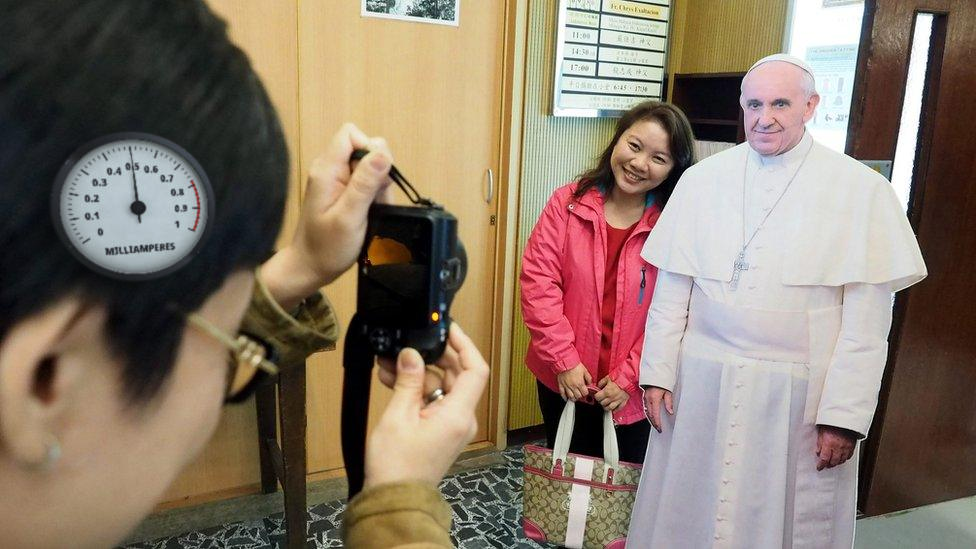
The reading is {"value": 0.5, "unit": "mA"}
